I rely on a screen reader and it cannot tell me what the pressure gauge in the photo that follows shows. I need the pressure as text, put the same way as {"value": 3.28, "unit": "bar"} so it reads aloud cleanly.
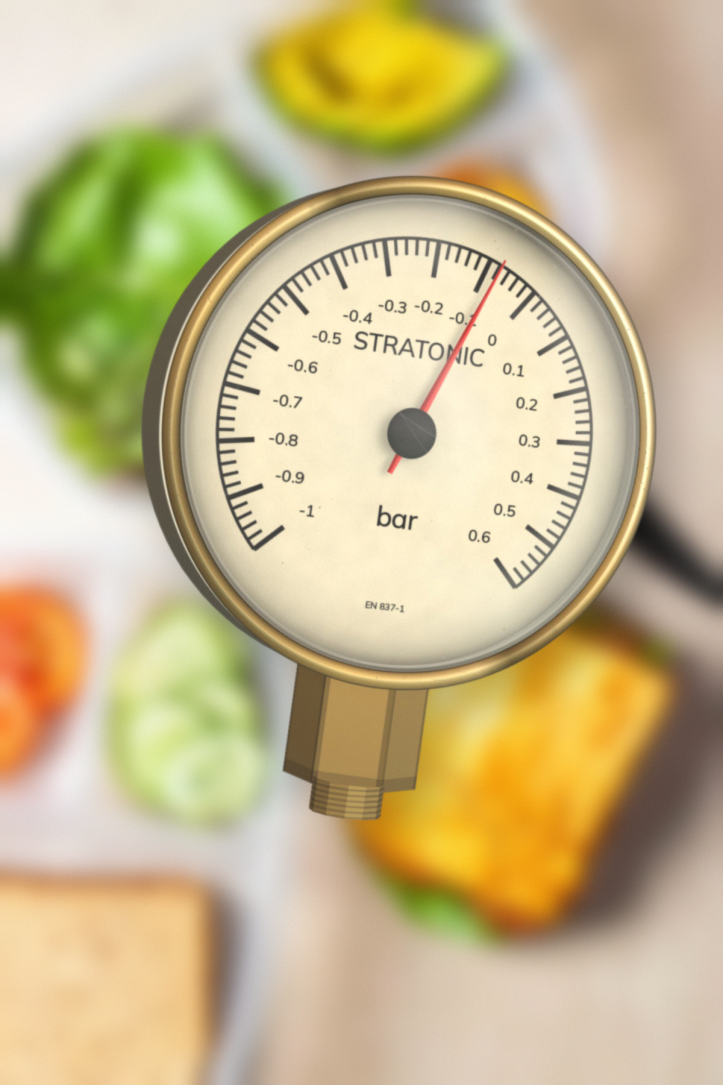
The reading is {"value": -0.08, "unit": "bar"}
